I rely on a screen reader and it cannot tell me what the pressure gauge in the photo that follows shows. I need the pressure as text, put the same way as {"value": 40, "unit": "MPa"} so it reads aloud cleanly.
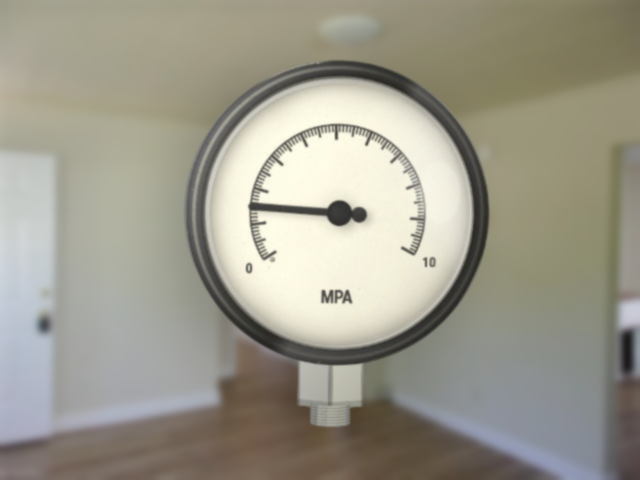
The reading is {"value": 1.5, "unit": "MPa"}
